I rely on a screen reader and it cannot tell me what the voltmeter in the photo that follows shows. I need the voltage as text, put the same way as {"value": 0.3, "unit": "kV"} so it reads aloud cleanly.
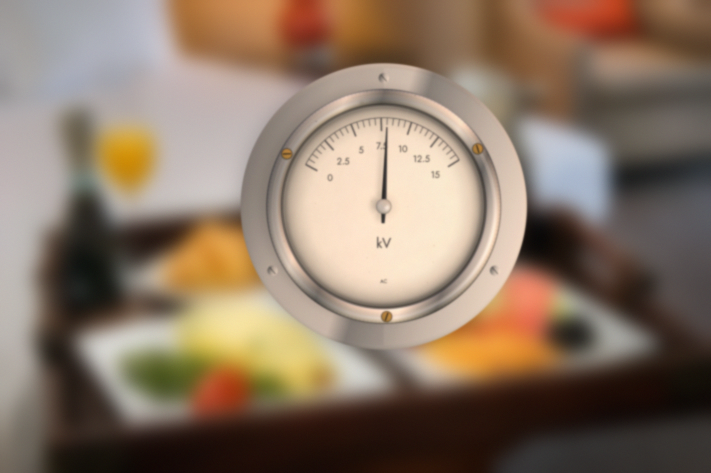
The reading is {"value": 8, "unit": "kV"}
